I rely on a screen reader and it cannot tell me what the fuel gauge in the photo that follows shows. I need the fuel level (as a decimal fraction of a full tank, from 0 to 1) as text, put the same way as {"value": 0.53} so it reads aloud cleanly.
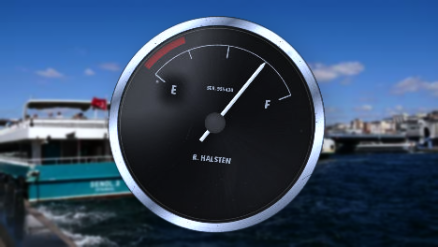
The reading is {"value": 0.75}
